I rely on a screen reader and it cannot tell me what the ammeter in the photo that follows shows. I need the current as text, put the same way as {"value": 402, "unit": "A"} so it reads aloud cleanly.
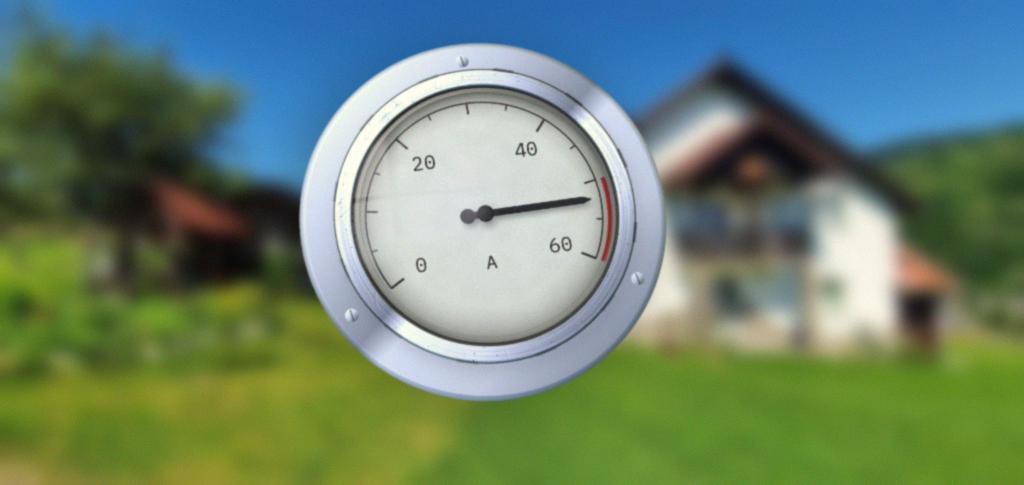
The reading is {"value": 52.5, "unit": "A"}
